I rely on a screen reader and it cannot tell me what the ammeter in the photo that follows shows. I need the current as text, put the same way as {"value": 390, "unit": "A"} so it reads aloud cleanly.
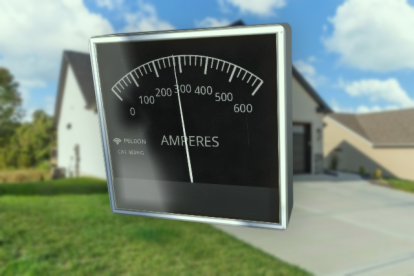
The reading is {"value": 280, "unit": "A"}
